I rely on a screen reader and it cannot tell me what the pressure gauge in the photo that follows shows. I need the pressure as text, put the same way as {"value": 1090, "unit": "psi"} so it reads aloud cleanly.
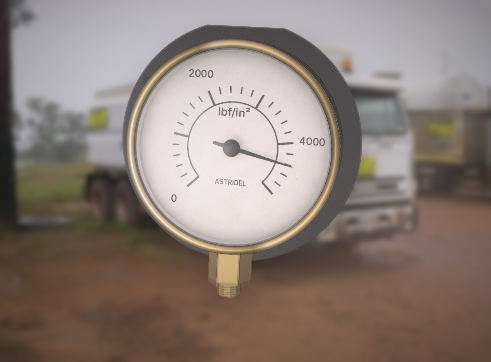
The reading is {"value": 4400, "unit": "psi"}
